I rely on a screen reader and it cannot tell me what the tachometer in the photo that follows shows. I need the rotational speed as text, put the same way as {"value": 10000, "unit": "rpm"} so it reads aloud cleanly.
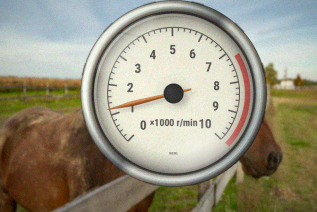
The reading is {"value": 1200, "unit": "rpm"}
